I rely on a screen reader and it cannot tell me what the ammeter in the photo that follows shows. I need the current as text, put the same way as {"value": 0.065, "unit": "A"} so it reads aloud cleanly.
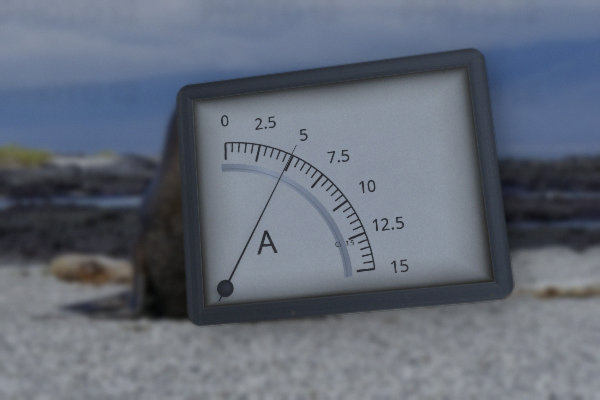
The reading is {"value": 5, "unit": "A"}
